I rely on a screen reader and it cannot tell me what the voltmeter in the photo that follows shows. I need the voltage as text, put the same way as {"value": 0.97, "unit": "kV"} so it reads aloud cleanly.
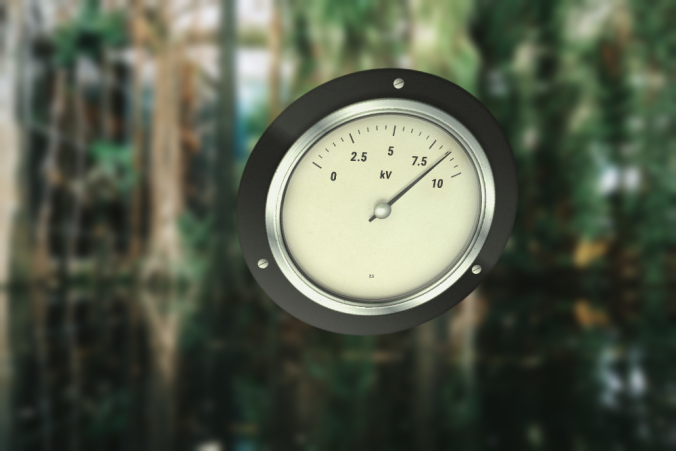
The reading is {"value": 8.5, "unit": "kV"}
